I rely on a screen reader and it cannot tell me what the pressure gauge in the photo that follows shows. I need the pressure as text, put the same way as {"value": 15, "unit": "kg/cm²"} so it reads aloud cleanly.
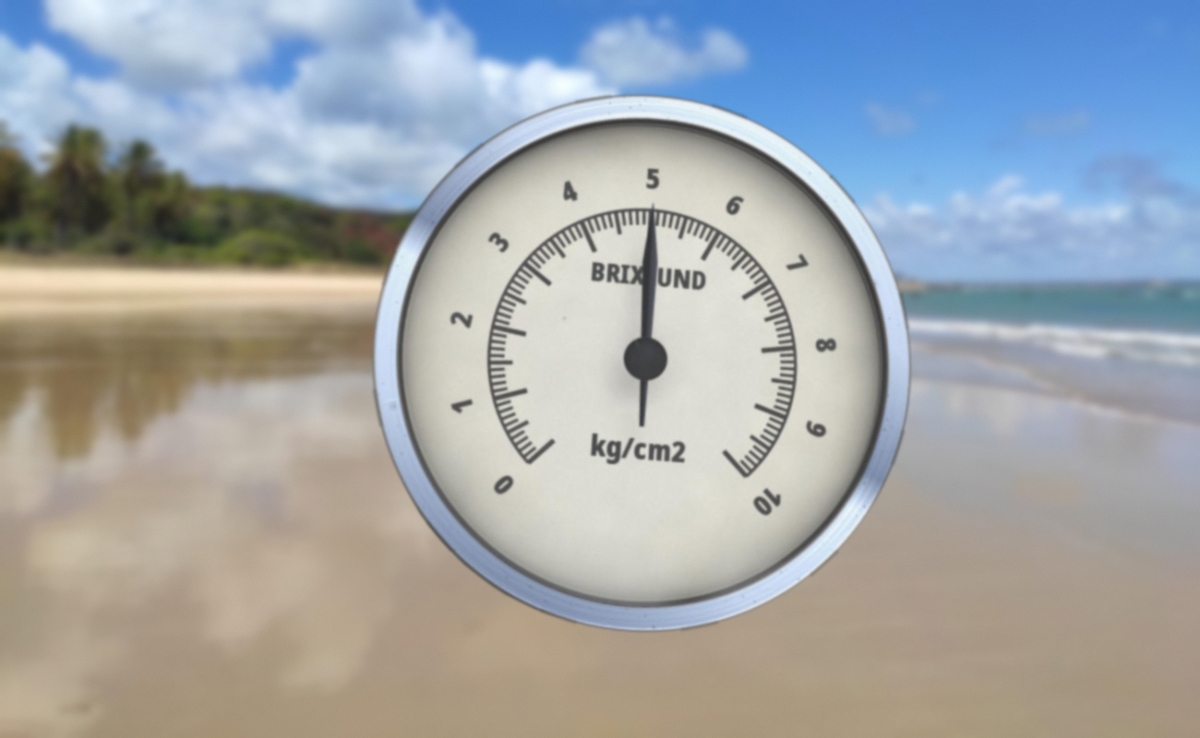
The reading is {"value": 5, "unit": "kg/cm²"}
